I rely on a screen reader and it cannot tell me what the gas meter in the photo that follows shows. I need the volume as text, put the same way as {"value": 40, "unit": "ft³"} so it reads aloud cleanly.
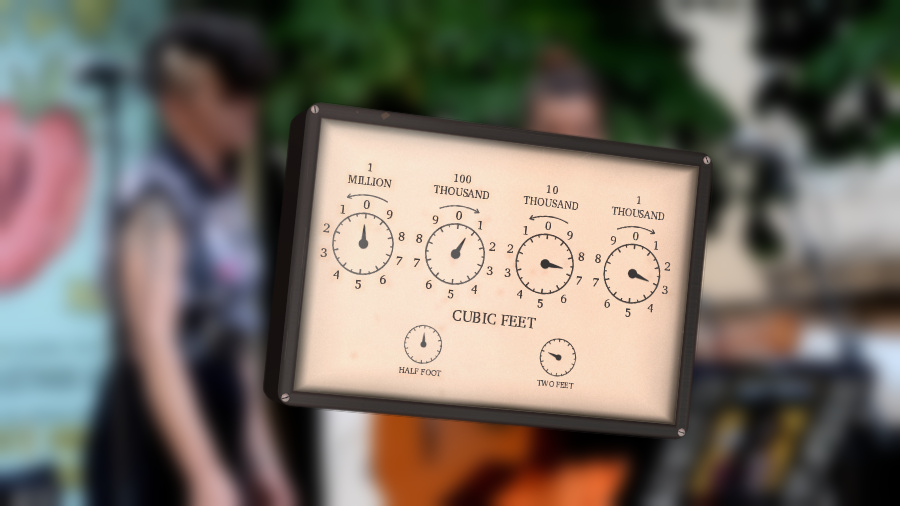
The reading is {"value": 7300, "unit": "ft³"}
